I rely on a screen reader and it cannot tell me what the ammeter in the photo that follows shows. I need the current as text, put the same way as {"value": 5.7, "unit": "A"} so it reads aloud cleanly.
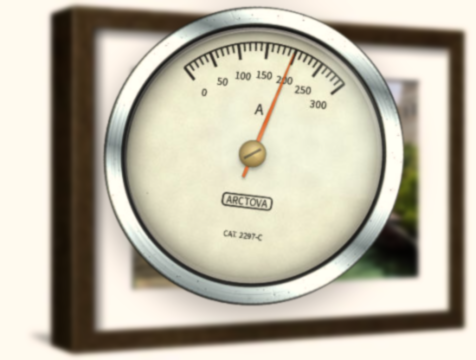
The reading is {"value": 200, "unit": "A"}
